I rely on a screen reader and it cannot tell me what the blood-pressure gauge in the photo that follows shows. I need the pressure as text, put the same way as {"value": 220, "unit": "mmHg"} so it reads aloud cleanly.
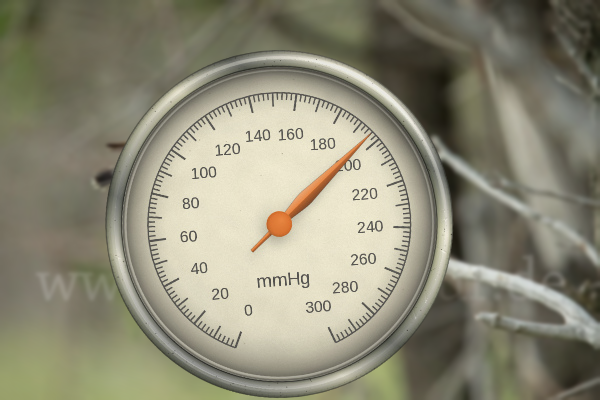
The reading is {"value": 196, "unit": "mmHg"}
